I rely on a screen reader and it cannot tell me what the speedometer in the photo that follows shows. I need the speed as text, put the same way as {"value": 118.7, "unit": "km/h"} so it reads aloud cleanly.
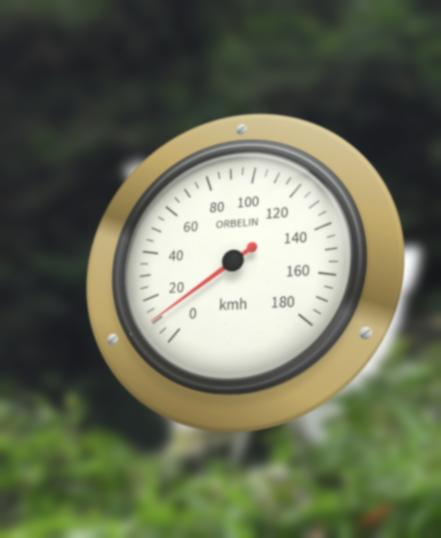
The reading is {"value": 10, "unit": "km/h"}
